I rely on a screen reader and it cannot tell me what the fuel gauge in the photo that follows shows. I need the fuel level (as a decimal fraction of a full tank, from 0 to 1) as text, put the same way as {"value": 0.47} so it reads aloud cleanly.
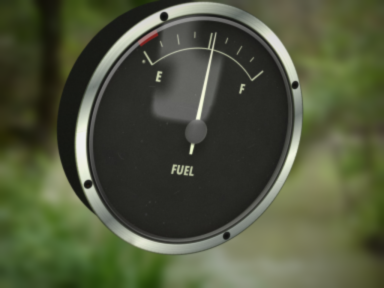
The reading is {"value": 0.5}
